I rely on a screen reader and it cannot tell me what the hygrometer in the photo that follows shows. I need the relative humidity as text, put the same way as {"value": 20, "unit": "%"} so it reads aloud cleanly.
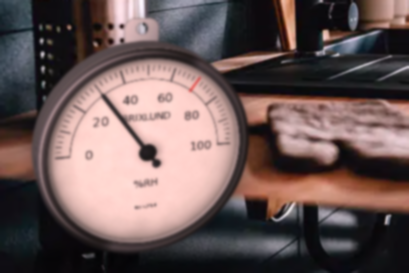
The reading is {"value": 30, "unit": "%"}
